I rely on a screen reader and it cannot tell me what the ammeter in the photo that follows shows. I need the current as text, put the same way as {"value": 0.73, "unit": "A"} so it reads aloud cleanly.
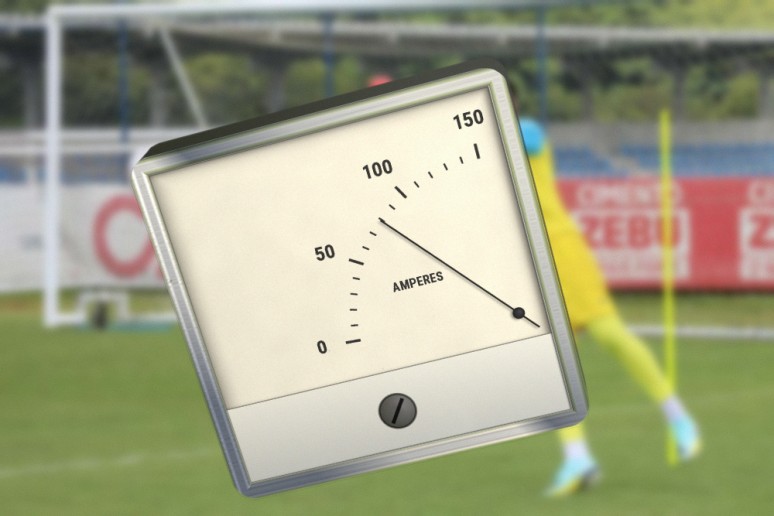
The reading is {"value": 80, "unit": "A"}
